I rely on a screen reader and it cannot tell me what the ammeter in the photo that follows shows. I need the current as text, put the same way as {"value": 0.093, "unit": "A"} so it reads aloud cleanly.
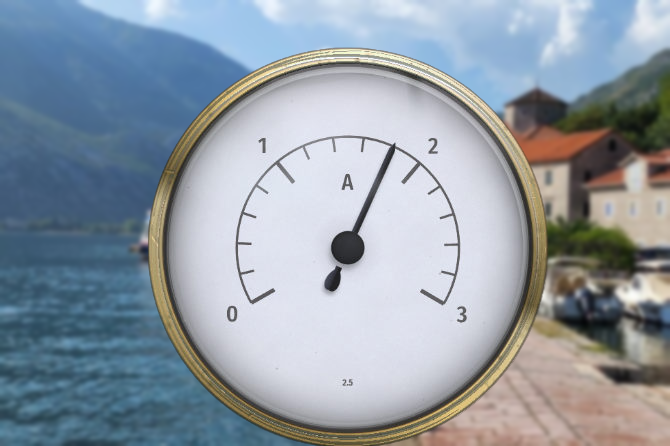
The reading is {"value": 1.8, "unit": "A"}
